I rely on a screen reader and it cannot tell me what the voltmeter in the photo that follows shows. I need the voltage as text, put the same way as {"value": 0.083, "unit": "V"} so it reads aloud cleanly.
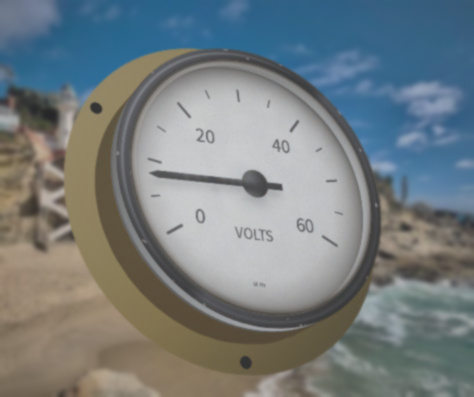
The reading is {"value": 7.5, "unit": "V"}
